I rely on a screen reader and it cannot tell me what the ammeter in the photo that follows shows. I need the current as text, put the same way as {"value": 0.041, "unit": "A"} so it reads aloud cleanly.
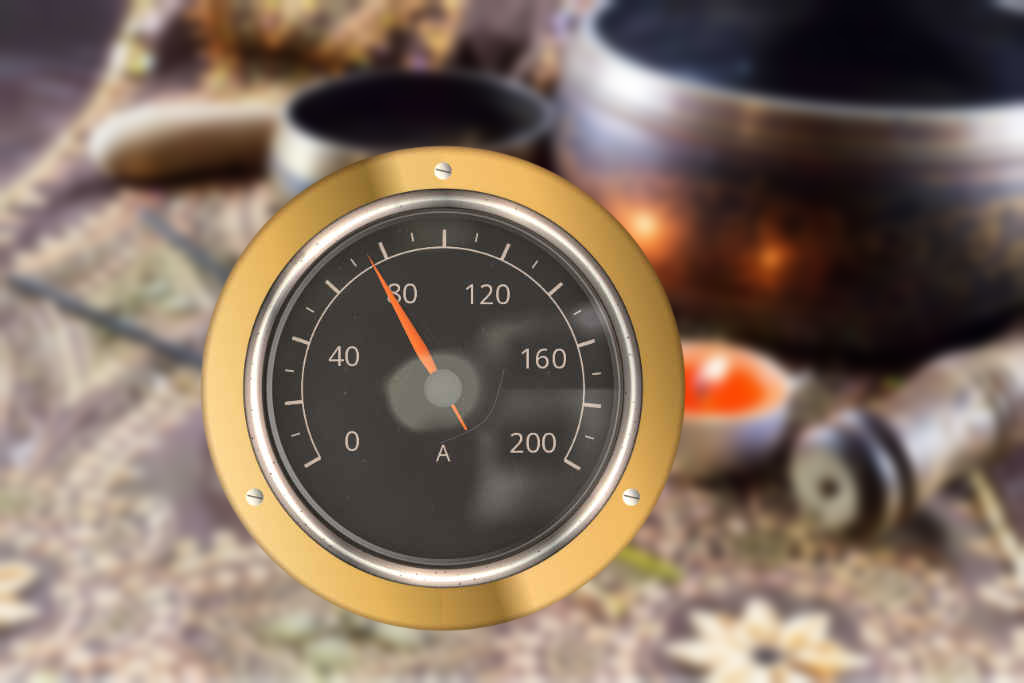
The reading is {"value": 75, "unit": "A"}
